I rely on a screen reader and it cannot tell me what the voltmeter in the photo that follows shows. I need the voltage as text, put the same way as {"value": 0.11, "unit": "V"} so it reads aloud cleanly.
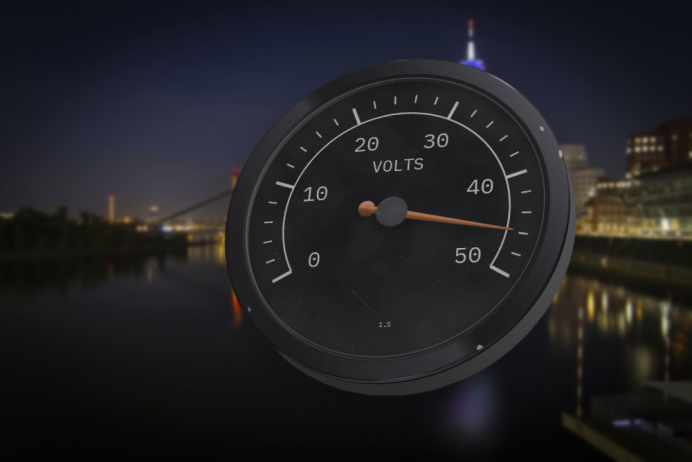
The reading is {"value": 46, "unit": "V"}
